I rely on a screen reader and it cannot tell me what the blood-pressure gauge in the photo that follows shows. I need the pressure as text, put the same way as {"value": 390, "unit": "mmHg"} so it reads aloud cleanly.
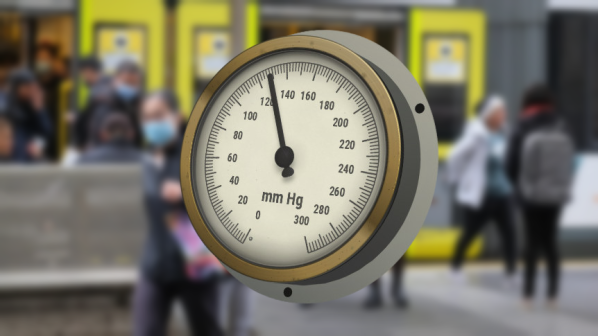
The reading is {"value": 130, "unit": "mmHg"}
